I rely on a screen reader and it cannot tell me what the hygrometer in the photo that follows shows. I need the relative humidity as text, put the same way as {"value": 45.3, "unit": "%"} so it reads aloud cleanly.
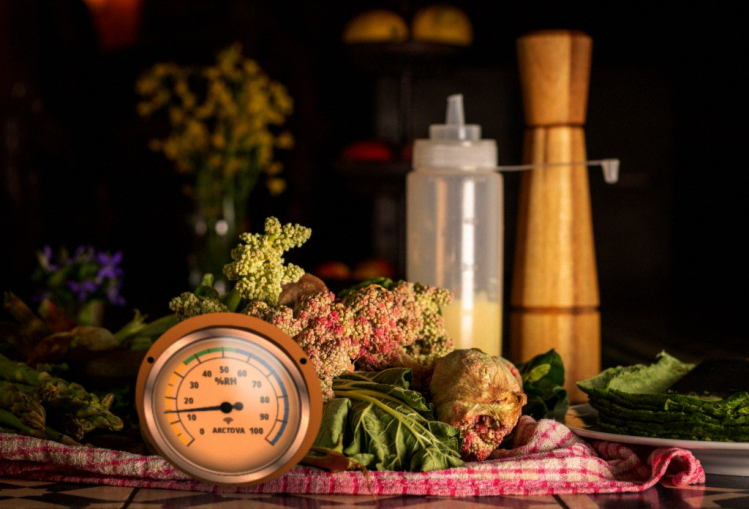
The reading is {"value": 15, "unit": "%"}
